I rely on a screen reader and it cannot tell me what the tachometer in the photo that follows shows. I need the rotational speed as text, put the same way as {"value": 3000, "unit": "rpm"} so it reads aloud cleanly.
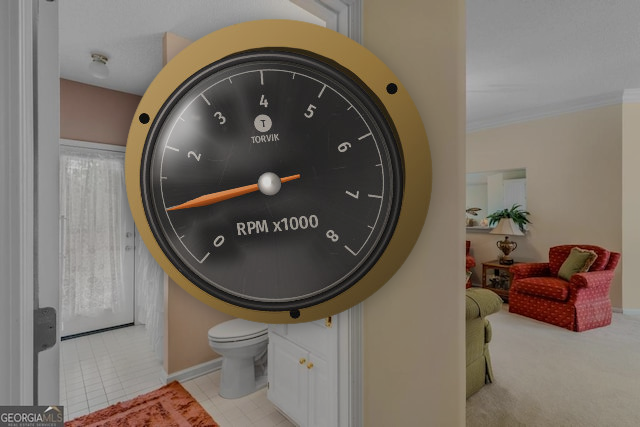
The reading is {"value": 1000, "unit": "rpm"}
